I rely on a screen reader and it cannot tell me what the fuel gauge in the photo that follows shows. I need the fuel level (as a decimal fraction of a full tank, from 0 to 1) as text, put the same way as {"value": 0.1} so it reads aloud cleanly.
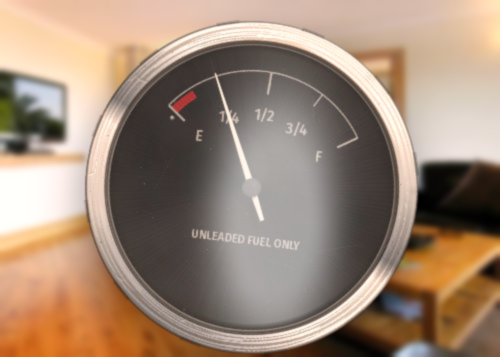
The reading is {"value": 0.25}
